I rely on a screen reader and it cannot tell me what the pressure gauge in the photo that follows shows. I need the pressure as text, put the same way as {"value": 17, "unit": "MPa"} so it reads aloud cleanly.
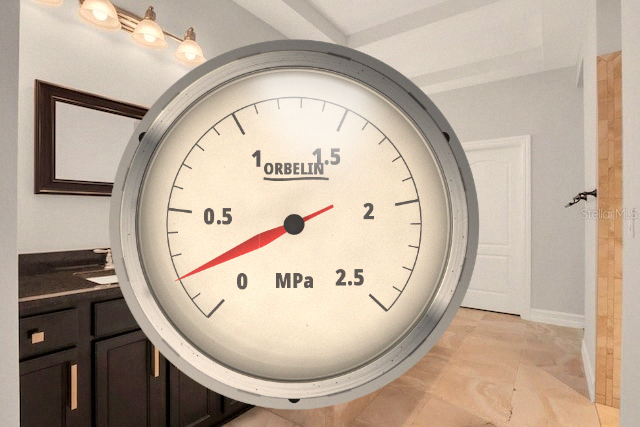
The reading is {"value": 0.2, "unit": "MPa"}
